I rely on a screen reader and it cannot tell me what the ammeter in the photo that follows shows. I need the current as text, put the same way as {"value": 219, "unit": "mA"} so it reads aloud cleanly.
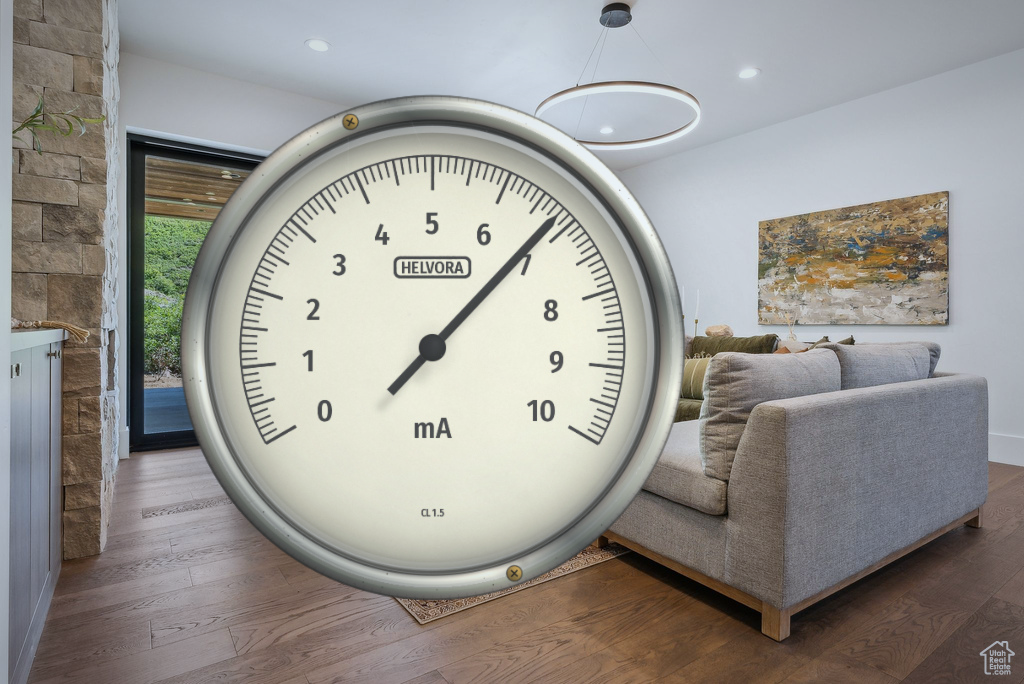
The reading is {"value": 6.8, "unit": "mA"}
